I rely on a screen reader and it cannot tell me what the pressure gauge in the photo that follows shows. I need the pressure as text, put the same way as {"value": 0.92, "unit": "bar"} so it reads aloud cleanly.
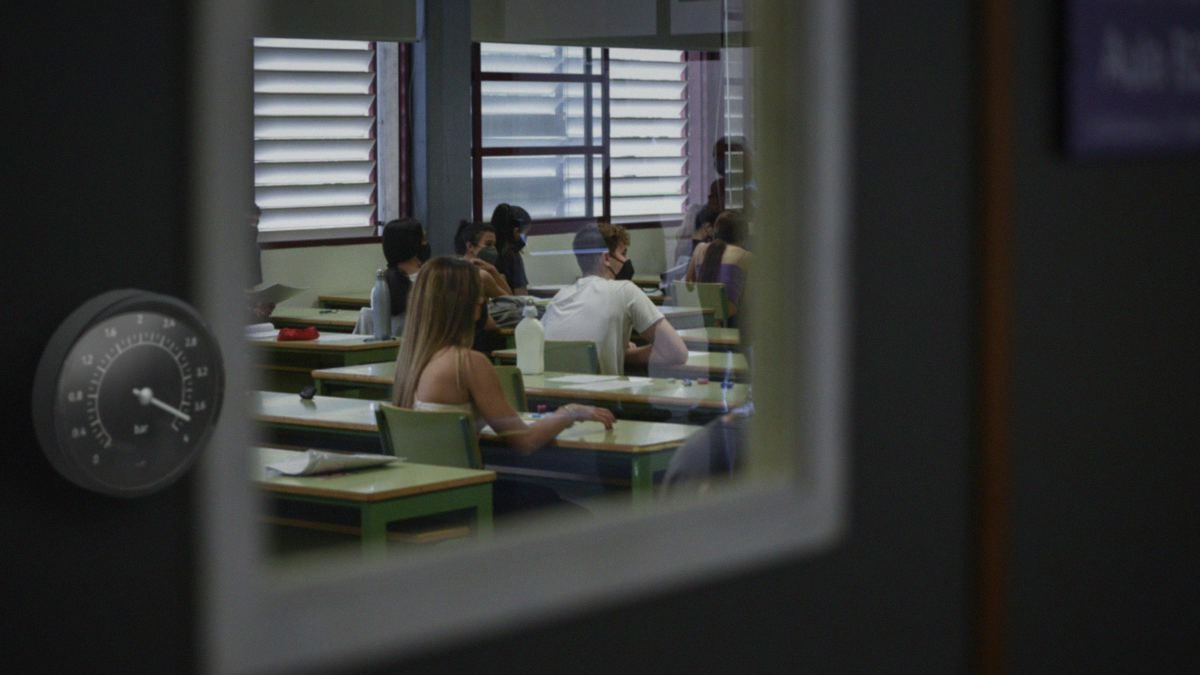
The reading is {"value": 3.8, "unit": "bar"}
